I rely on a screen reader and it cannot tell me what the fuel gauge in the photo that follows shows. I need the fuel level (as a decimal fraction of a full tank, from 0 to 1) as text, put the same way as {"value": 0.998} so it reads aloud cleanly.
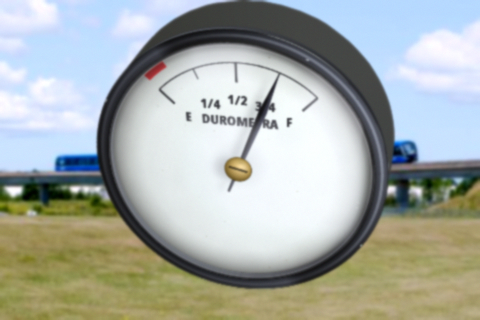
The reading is {"value": 0.75}
